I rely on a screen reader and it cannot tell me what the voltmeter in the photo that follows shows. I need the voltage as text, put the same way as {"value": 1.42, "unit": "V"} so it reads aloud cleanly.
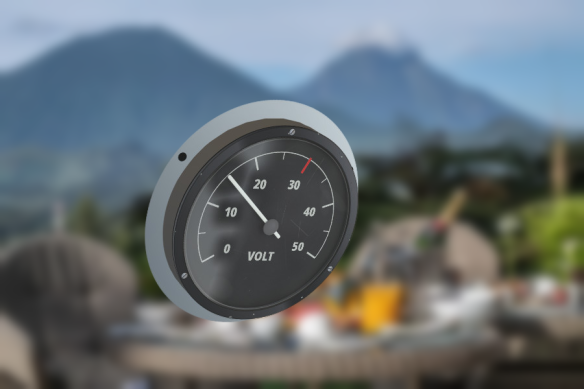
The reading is {"value": 15, "unit": "V"}
